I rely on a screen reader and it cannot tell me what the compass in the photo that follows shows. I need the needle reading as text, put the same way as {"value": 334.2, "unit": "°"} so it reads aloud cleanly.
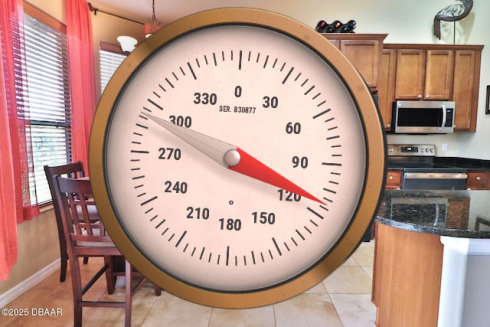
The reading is {"value": 112.5, "unit": "°"}
